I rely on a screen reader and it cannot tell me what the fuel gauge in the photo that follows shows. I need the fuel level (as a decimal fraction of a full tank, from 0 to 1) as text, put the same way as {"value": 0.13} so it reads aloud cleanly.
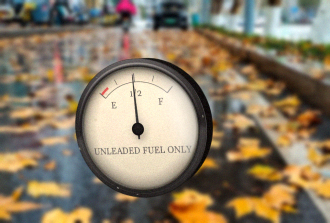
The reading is {"value": 0.5}
